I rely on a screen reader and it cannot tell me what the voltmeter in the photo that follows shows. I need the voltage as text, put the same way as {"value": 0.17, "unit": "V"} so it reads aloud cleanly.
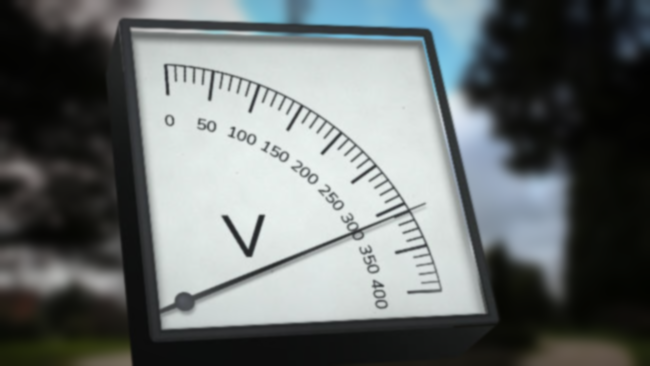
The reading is {"value": 310, "unit": "V"}
